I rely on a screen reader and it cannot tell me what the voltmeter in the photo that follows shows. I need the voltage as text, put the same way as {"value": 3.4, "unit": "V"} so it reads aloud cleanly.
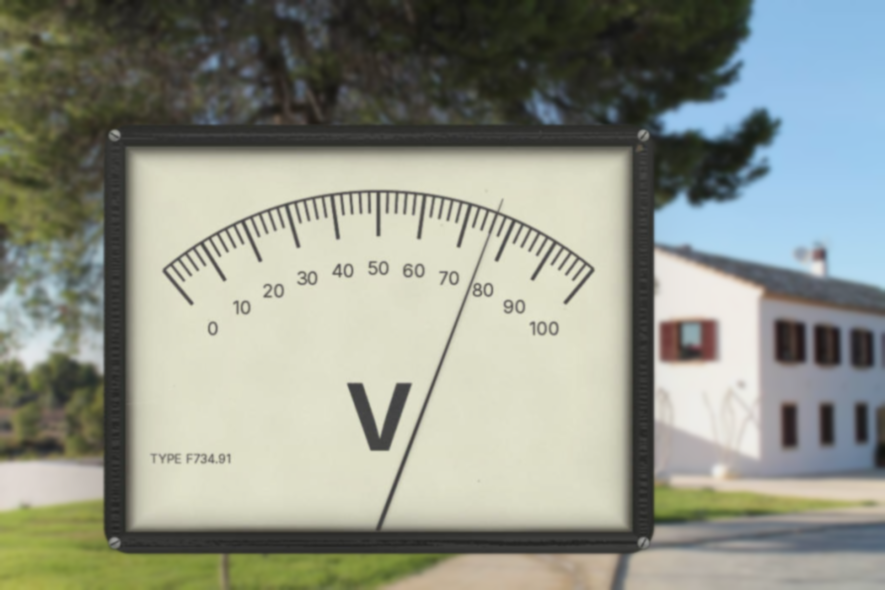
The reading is {"value": 76, "unit": "V"}
